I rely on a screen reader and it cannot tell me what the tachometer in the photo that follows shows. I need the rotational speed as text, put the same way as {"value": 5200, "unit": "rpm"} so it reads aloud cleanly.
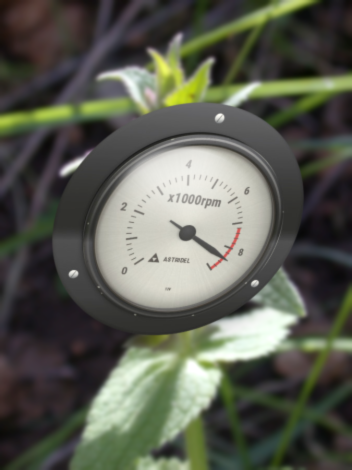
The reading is {"value": 8400, "unit": "rpm"}
